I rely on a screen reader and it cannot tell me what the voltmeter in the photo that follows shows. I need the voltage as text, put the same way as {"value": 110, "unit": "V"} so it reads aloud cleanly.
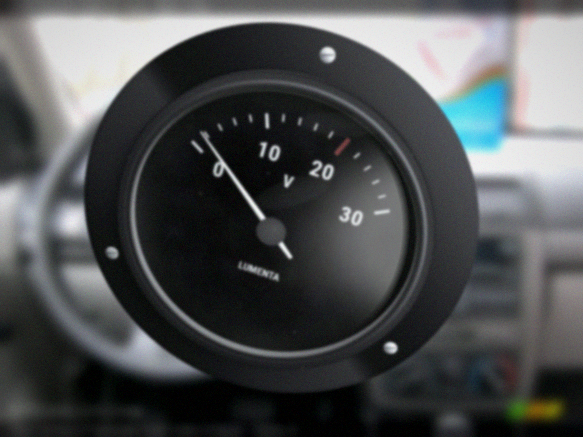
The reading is {"value": 2, "unit": "V"}
